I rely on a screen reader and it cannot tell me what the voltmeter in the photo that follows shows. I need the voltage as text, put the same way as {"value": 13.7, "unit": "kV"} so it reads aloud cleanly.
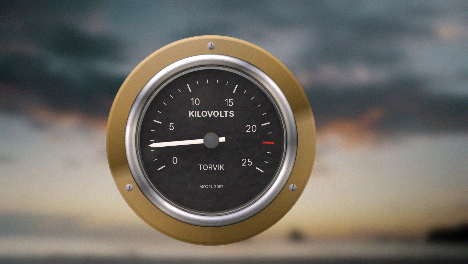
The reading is {"value": 2.5, "unit": "kV"}
